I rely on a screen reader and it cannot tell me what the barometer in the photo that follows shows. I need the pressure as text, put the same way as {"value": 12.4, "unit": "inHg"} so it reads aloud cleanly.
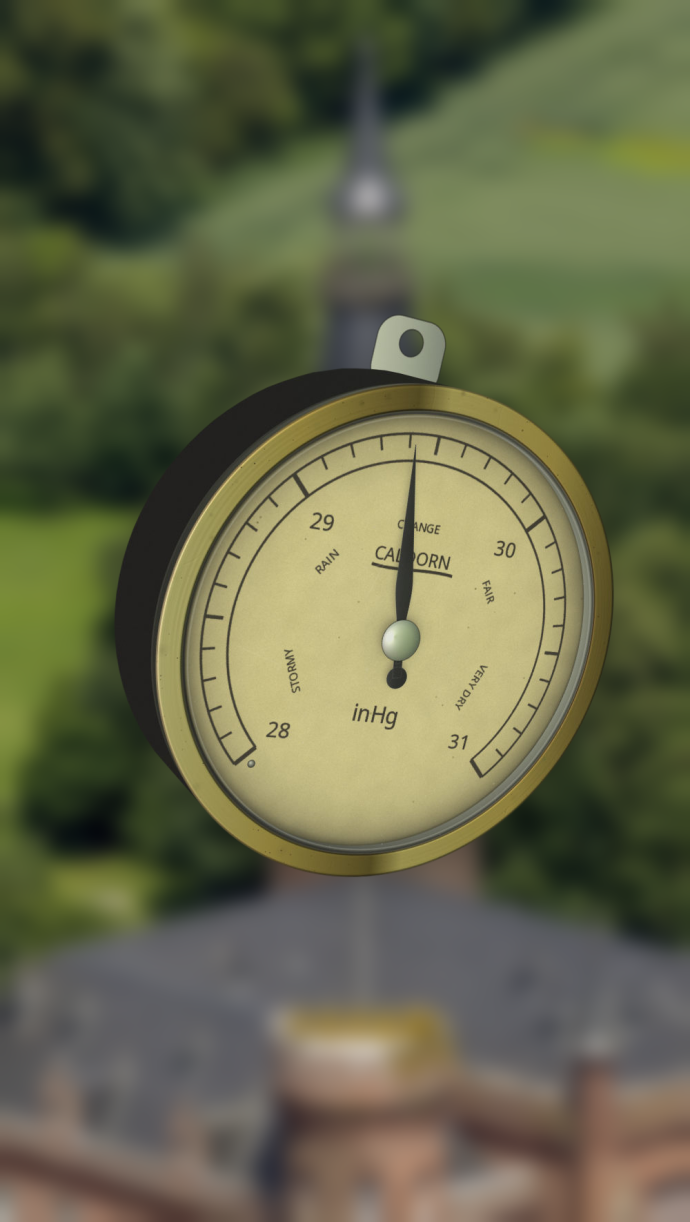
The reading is {"value": 29.4, "unit": "inHg"}
